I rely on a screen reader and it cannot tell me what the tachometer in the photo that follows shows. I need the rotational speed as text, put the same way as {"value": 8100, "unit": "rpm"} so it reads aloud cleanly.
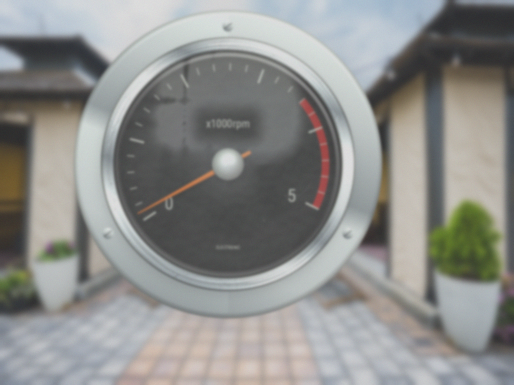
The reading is {"value": 100, "unit": "rpm"}
